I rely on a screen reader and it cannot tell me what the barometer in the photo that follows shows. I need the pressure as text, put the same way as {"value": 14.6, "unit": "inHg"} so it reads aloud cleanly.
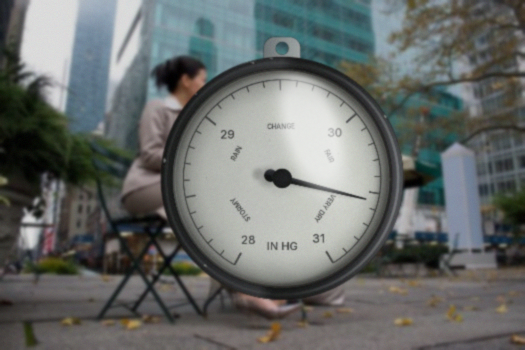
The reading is {"value": 30.55, "unit": "inHg"}
